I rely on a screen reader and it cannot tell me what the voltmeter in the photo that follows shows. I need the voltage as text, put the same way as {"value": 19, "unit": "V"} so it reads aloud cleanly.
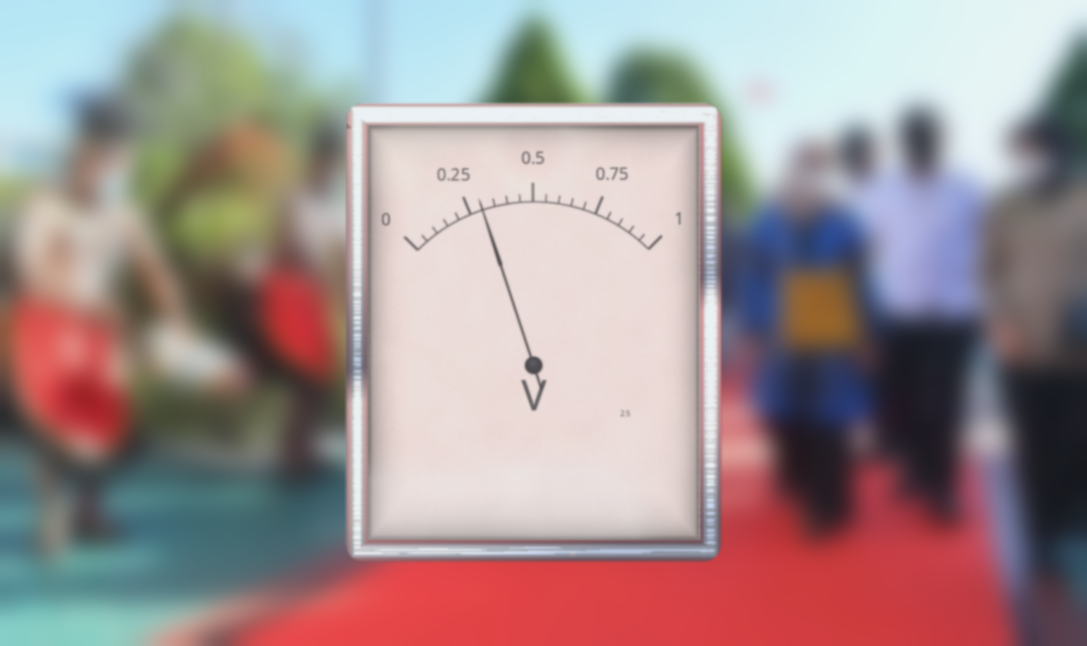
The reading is {"value": 0.3, "unit": "V"}
